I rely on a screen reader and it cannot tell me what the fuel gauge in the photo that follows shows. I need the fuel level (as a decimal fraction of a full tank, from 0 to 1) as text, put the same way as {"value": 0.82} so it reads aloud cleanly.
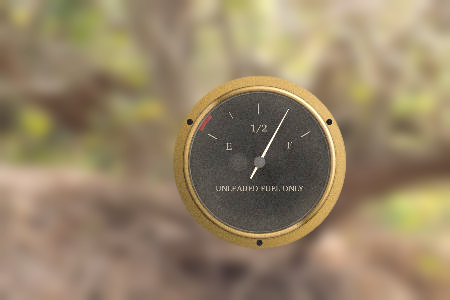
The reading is {"value": 0.75}
